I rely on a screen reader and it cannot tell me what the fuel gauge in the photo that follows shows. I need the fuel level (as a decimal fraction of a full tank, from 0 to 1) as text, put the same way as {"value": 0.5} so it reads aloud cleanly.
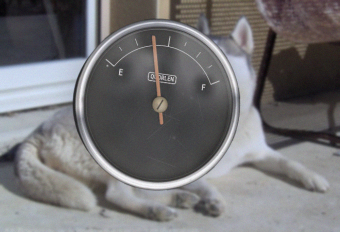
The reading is {"value": 0.375}
